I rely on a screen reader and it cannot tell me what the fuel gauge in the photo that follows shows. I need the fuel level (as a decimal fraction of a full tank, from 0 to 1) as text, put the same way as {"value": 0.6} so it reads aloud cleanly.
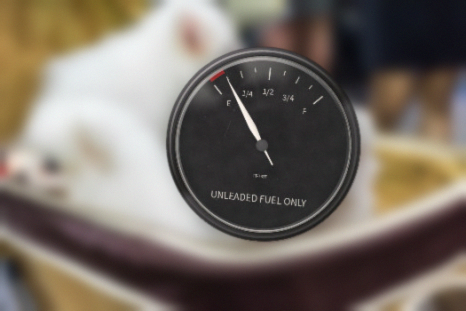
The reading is {"value": 0.125}
